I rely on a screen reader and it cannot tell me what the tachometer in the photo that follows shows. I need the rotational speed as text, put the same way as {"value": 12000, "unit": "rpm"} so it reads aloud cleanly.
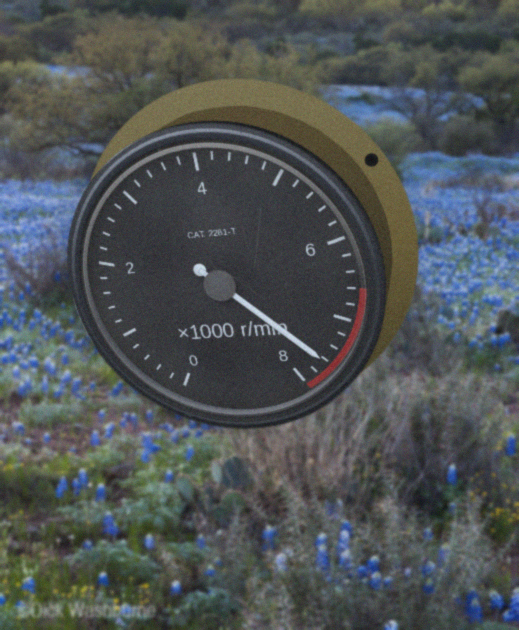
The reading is {"value": 7600, "unit": "rpm"}
